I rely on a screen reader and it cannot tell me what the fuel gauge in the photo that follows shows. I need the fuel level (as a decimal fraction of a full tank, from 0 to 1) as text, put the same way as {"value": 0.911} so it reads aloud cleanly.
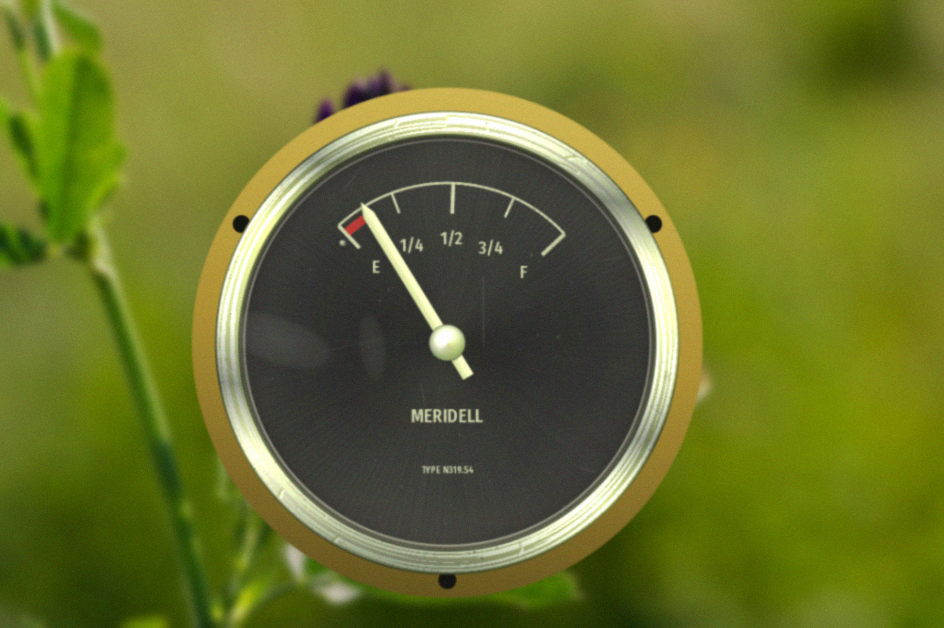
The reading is {"value": 0.125}
